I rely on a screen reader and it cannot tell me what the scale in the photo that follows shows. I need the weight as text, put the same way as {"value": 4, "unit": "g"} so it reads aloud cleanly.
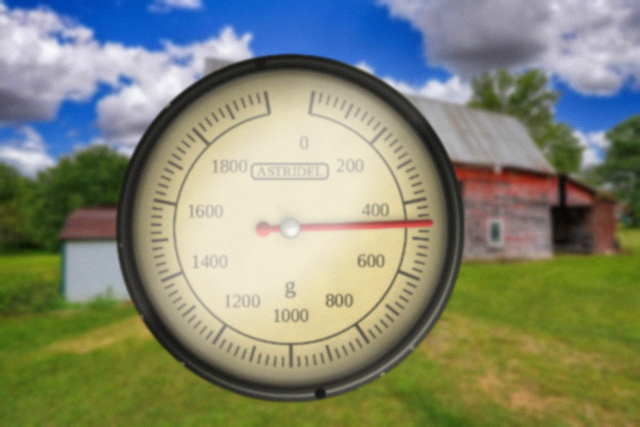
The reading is {"value": 460, "unit": "g"}
